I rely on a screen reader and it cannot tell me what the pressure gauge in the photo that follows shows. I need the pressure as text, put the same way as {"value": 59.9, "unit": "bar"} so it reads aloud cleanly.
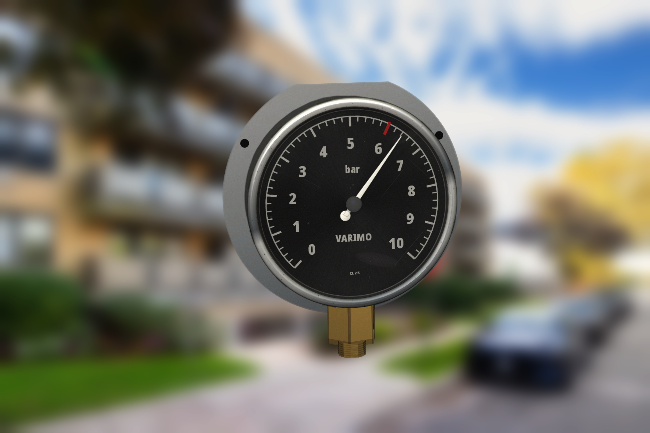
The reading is {"value": 6.4, "unit": "bar"}
